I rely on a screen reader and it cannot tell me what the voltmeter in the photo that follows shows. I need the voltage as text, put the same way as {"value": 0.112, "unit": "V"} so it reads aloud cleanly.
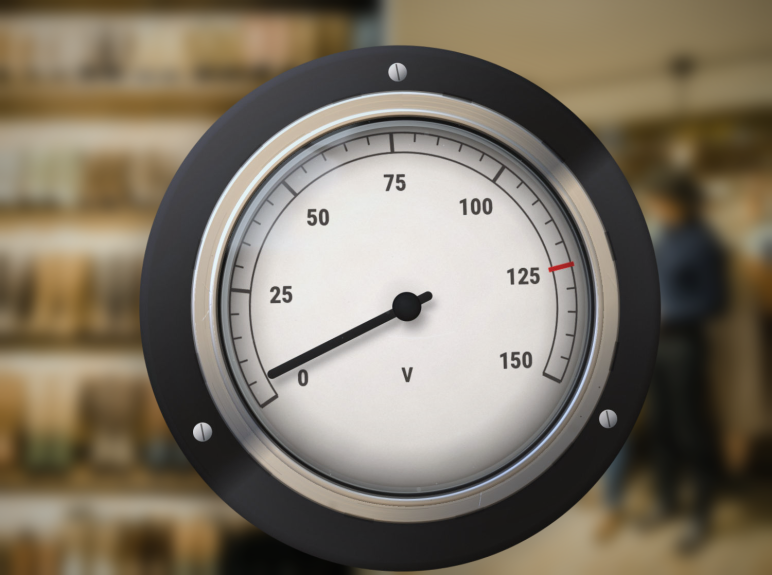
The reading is {"value": 5, "unit": "V"}
